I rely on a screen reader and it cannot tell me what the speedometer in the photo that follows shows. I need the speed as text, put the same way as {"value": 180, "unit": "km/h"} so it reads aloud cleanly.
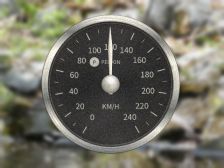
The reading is {"value": 120, "unit": "km/h"}
